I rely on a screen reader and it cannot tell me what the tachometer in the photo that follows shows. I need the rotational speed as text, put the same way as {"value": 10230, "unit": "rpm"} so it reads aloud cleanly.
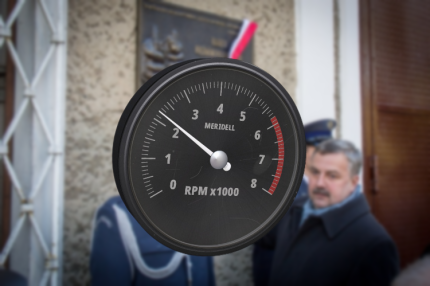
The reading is {"value": 2200, "unit": "rpm"}
